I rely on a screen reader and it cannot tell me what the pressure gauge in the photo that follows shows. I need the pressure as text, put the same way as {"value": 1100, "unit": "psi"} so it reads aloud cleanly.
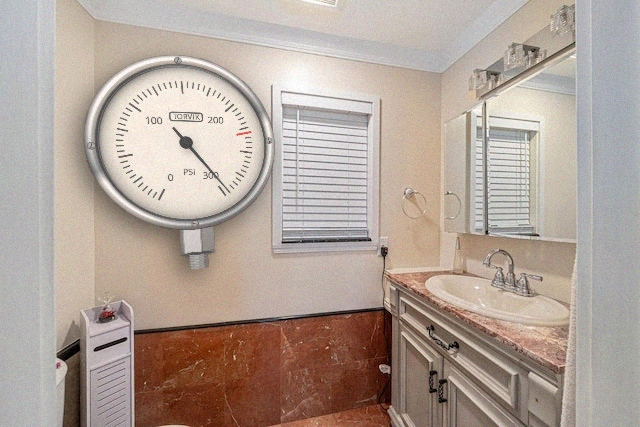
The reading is {"value": 295, "unit": "psi"}
